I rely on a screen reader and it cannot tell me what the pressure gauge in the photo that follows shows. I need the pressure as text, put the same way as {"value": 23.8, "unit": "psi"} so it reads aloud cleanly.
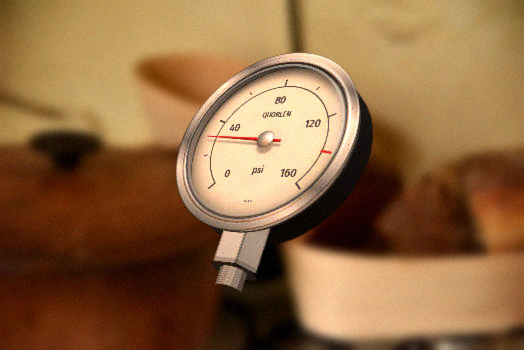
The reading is {"value": 30, "unit": "psi"}
